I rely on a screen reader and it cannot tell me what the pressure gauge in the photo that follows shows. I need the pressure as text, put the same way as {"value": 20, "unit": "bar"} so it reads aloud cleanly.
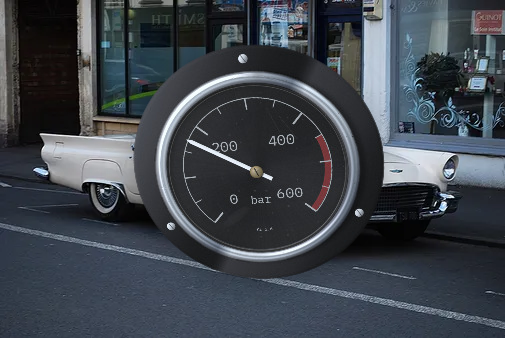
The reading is {"value": 175, "unit": "bar"}
